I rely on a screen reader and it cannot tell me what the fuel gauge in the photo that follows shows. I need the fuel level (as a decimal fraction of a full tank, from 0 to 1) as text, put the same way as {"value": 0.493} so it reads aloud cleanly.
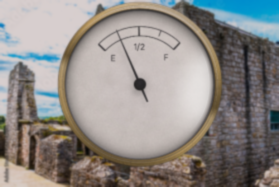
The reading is {"value": 0.25}
